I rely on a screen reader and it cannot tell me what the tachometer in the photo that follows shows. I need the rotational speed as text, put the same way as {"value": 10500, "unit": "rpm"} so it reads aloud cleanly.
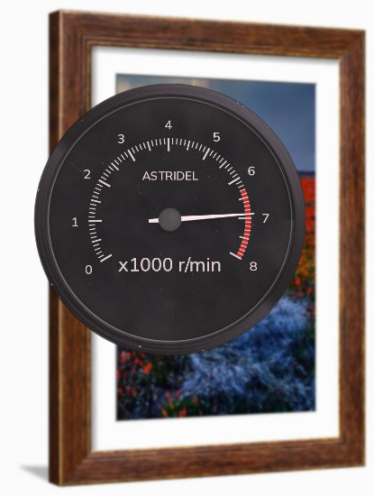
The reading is {"value": 6900, "unit": "rpm"}
